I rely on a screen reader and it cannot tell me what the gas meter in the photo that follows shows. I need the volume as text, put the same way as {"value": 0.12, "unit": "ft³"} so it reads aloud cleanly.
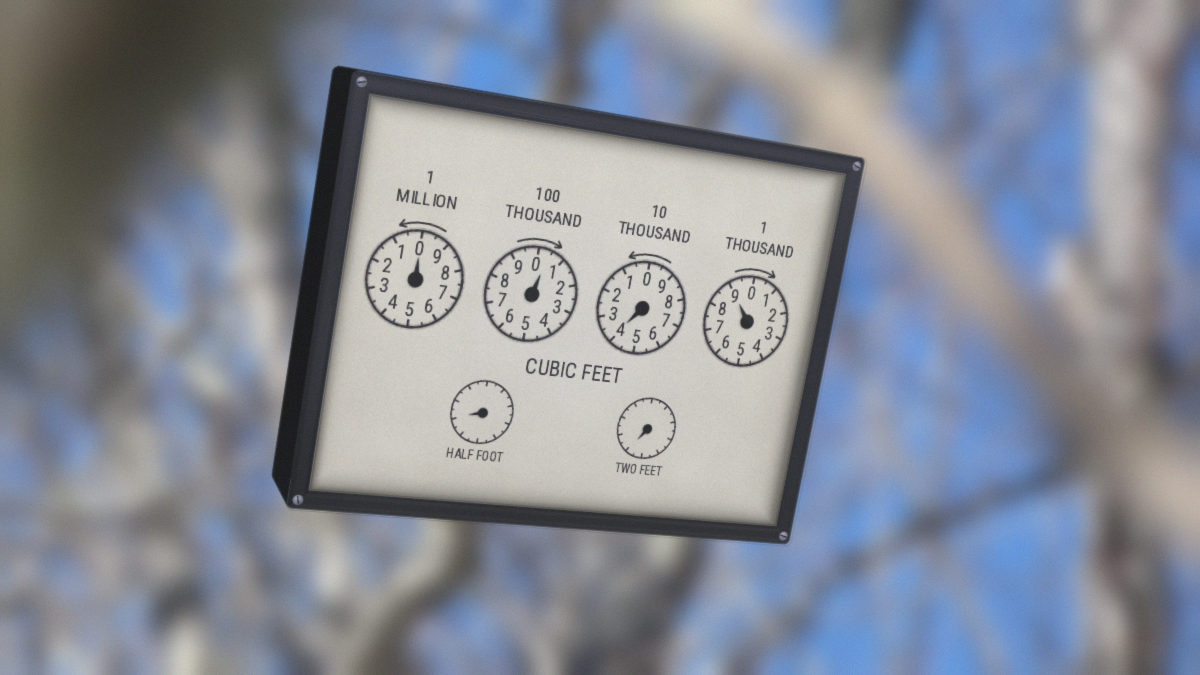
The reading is {"value": 3900, "unit": "ft³"}
